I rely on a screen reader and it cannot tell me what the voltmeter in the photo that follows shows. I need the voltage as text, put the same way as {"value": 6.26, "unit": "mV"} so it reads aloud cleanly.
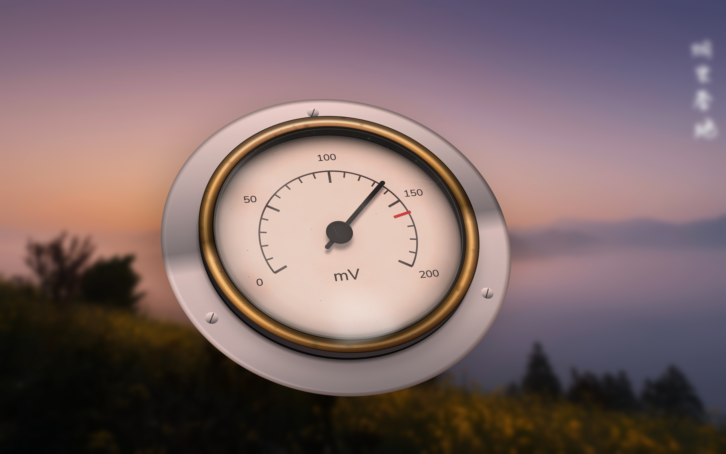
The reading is {"value": 135, "unit": "mV"}
